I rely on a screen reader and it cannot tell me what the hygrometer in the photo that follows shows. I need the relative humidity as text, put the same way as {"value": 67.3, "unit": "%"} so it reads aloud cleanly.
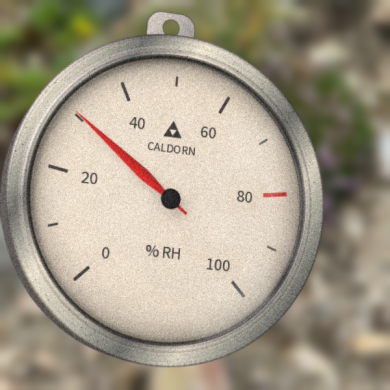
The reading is {"value": 30, "unit": "%"}
